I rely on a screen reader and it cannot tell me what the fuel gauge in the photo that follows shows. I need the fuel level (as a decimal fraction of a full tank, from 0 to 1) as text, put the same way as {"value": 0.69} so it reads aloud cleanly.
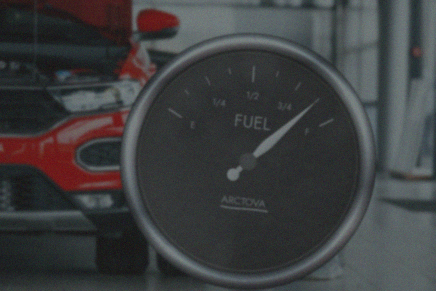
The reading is {"value": 0.875}
